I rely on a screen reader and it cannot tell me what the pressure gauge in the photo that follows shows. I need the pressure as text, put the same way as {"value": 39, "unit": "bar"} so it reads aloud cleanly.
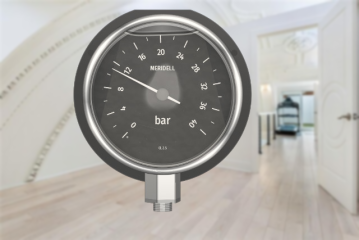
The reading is {"value": 11, "unit": "bar"}
